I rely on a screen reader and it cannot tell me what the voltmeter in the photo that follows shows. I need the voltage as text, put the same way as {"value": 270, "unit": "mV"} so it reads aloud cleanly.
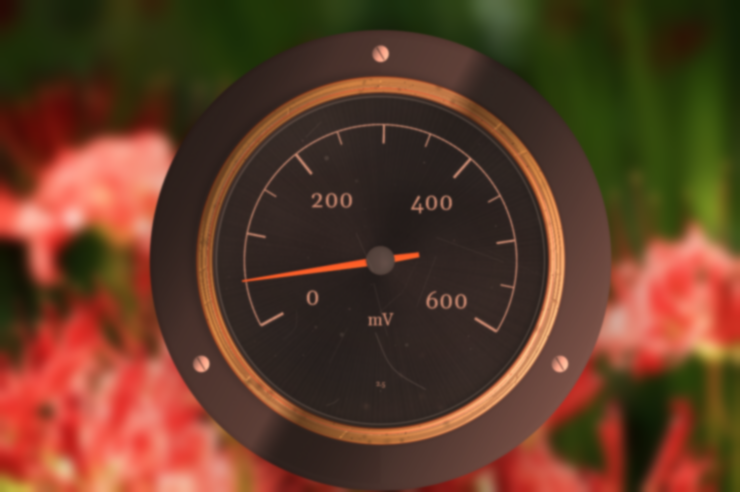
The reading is {"value": 50, "unit": "mV"}
